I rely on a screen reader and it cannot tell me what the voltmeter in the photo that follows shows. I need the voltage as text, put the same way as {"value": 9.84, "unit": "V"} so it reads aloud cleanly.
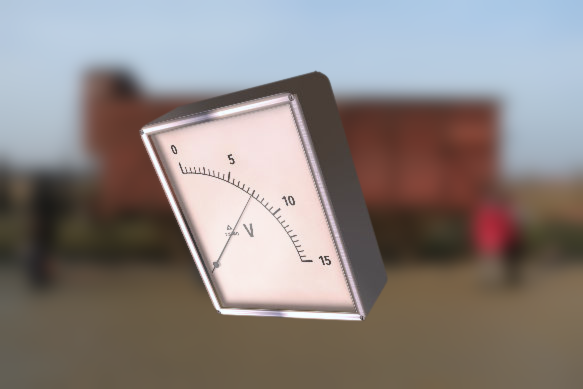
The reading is {"value": 7.5, "unit": "V"}
